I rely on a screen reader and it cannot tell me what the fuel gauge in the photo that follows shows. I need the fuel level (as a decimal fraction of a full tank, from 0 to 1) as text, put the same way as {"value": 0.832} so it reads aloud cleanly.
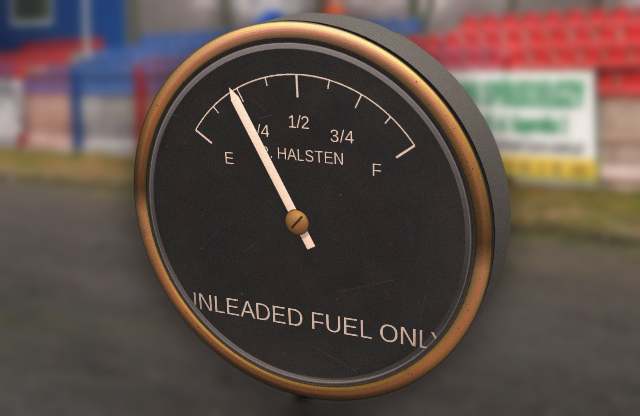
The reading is {"value": 0.25}
